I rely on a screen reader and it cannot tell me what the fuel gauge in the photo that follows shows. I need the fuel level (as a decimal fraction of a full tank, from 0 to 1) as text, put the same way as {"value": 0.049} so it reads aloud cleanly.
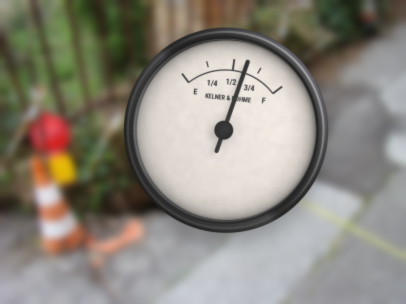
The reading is {"value": 0.625}
